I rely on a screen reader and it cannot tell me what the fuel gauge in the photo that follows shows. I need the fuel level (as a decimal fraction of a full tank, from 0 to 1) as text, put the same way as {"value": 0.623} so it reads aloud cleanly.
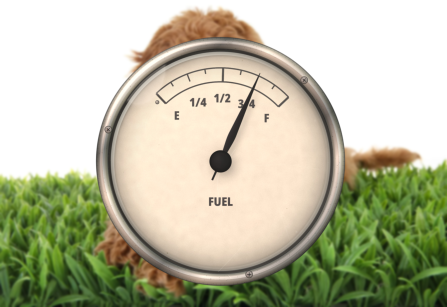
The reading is {"value": 0.75}
